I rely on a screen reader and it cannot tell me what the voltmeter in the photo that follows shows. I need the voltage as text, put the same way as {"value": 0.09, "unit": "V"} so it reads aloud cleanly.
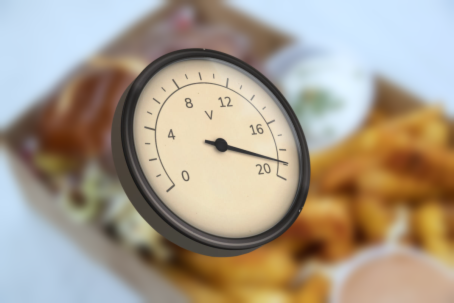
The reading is {"value": 19, "unit": "V"}
